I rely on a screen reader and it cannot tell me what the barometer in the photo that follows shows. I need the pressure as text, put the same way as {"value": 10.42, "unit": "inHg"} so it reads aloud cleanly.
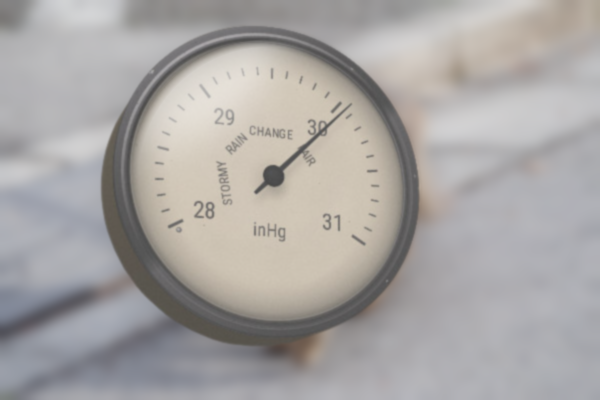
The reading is {"value": 30.05, "unit": "inHg"}
